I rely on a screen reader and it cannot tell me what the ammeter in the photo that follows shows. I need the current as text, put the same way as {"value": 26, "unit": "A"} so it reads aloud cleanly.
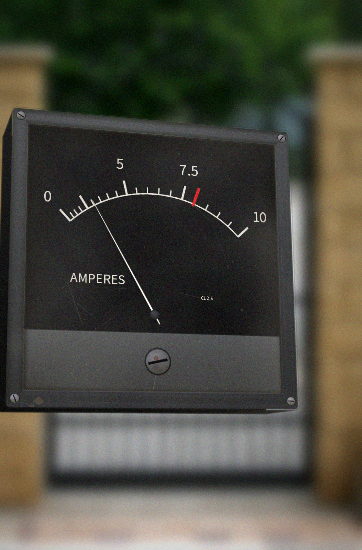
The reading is {"value": 3, "unit": "A"}
